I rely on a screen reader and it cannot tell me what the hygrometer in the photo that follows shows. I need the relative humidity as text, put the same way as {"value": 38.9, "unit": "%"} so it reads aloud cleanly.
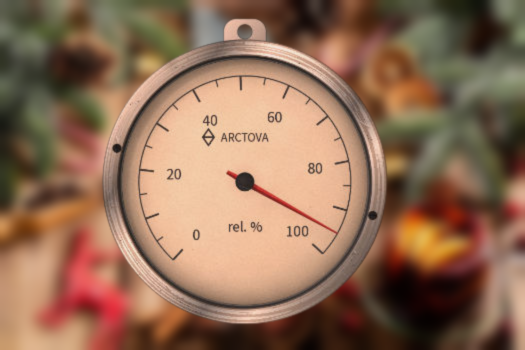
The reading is {"value": 95, "unit": "%"}
